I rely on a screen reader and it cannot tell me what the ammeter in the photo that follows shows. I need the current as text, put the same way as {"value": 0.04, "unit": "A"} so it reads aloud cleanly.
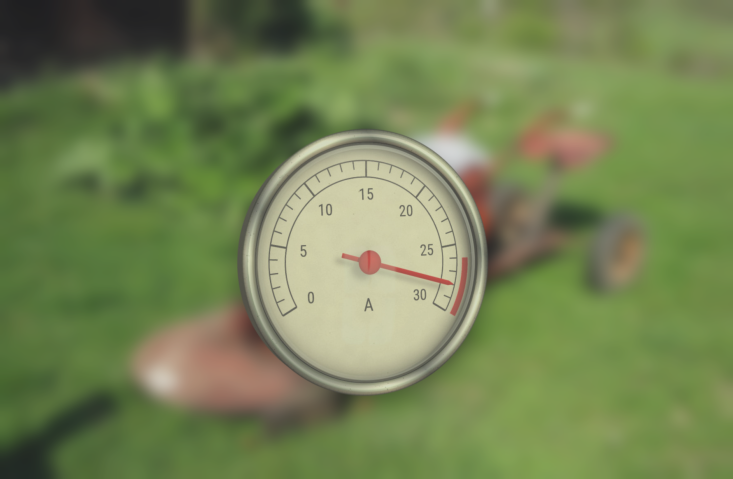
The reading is {"value": 28, "unit": "A"}
